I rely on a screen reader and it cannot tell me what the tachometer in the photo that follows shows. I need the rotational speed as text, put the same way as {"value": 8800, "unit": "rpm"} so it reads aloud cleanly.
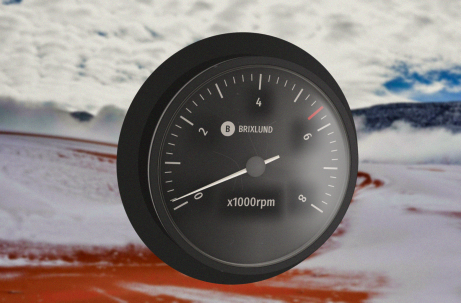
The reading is {"value": 200, "unit": "rpm"}
